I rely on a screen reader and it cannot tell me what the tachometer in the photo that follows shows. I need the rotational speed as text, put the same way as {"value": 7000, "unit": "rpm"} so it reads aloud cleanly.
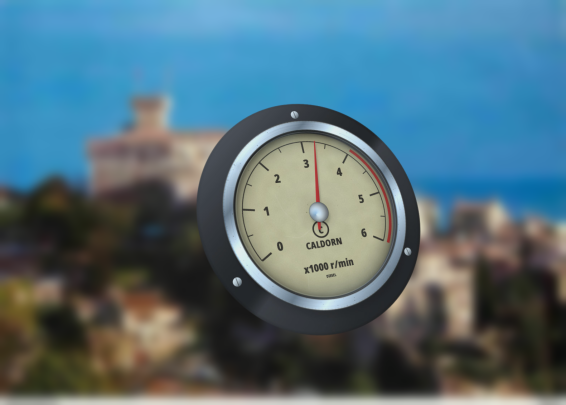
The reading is {"value": 3250, "unit": "rpm"}
